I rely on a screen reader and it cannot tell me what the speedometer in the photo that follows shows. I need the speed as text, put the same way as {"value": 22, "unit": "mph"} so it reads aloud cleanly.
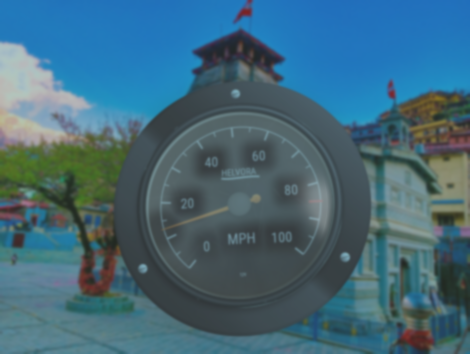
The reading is {"value": 12.5, "unit": "mph"}
